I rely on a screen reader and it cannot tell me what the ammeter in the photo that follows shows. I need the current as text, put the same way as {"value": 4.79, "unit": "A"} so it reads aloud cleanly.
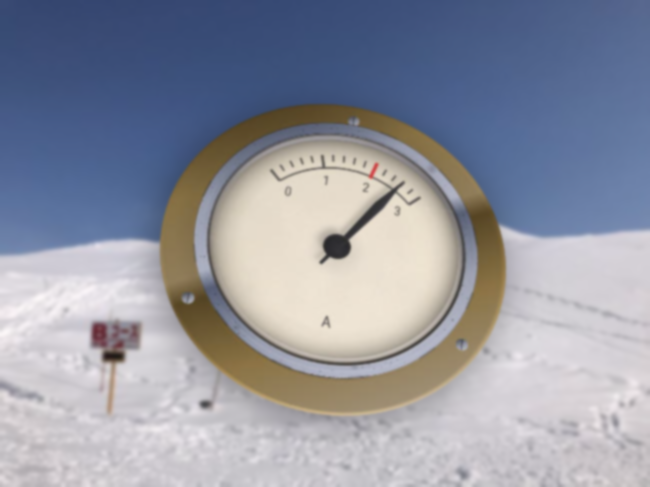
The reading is {"value": 2.6, "unit": "A"}
